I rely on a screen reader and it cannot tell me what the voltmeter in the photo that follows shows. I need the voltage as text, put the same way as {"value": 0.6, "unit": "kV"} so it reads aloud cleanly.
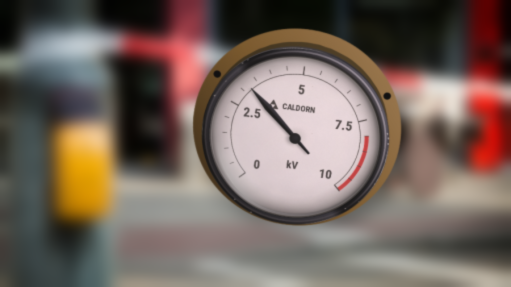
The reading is {"value": 3.25, "unit": "kV"}
